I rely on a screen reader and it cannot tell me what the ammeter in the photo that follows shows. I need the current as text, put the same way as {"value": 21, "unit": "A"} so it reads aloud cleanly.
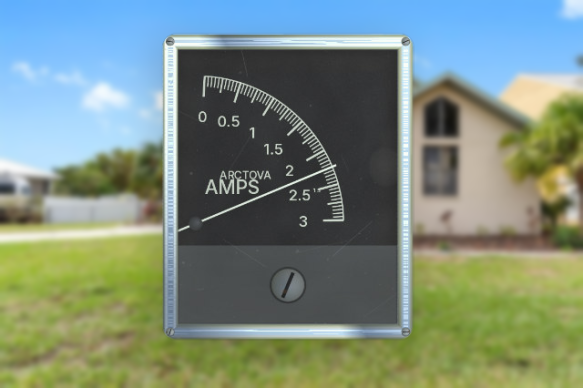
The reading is {"value": 2.25, "unit": "A"}
